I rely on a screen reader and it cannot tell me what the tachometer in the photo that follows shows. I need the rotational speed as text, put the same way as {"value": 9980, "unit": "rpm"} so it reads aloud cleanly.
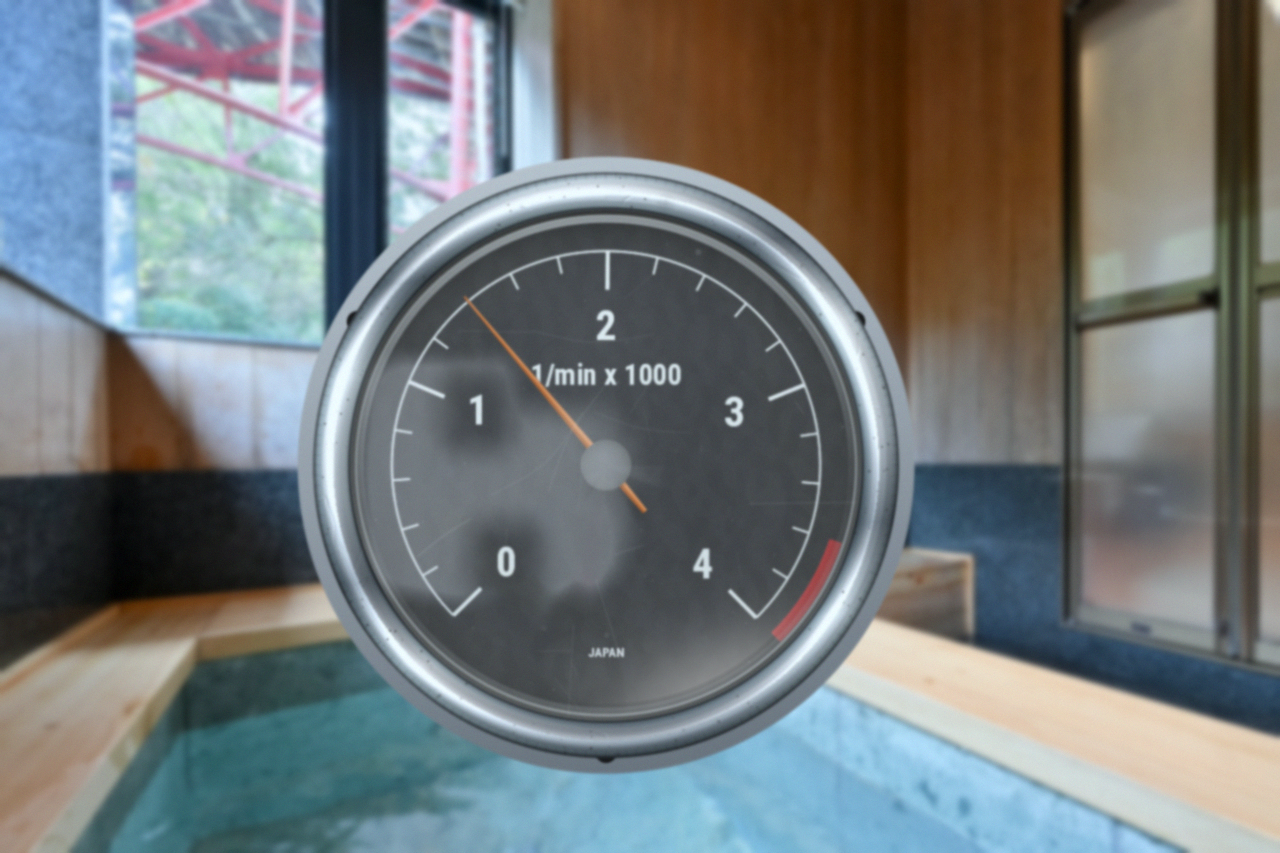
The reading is {"value": 1400, "unit": "rpm"}
